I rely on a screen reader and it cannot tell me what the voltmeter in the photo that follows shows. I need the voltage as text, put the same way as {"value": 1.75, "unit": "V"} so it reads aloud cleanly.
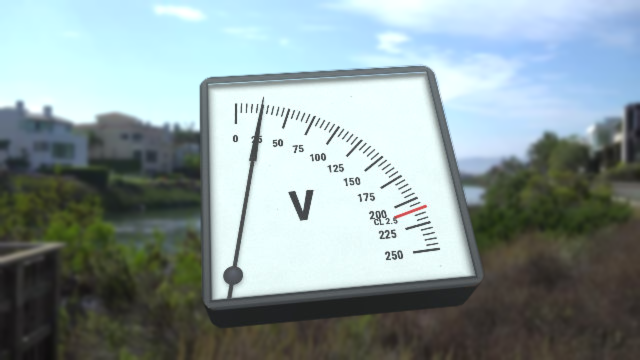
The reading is {"value": 25, "unit": "V"}
